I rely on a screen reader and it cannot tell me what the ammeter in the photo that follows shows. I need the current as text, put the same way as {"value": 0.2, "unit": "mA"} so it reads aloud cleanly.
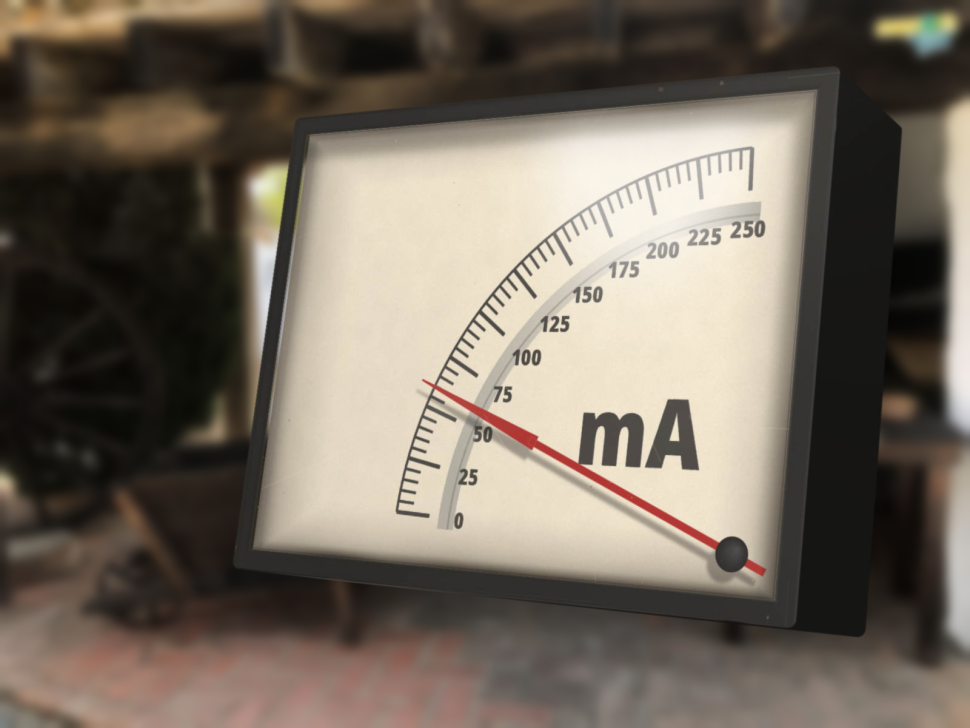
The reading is {"value": 60, "unit": "mA"}
